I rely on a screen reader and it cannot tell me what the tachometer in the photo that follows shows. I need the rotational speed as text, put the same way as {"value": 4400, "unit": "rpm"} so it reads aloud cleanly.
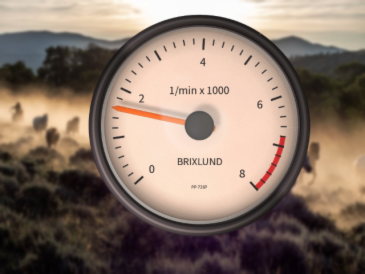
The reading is {"value": 1600, "unit": "rpm"}
